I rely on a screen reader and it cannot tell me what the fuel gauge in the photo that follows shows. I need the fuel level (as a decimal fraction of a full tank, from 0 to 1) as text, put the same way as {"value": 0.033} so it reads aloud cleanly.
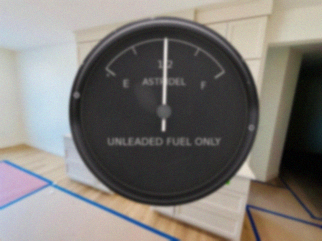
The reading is {"value": 0.5}
